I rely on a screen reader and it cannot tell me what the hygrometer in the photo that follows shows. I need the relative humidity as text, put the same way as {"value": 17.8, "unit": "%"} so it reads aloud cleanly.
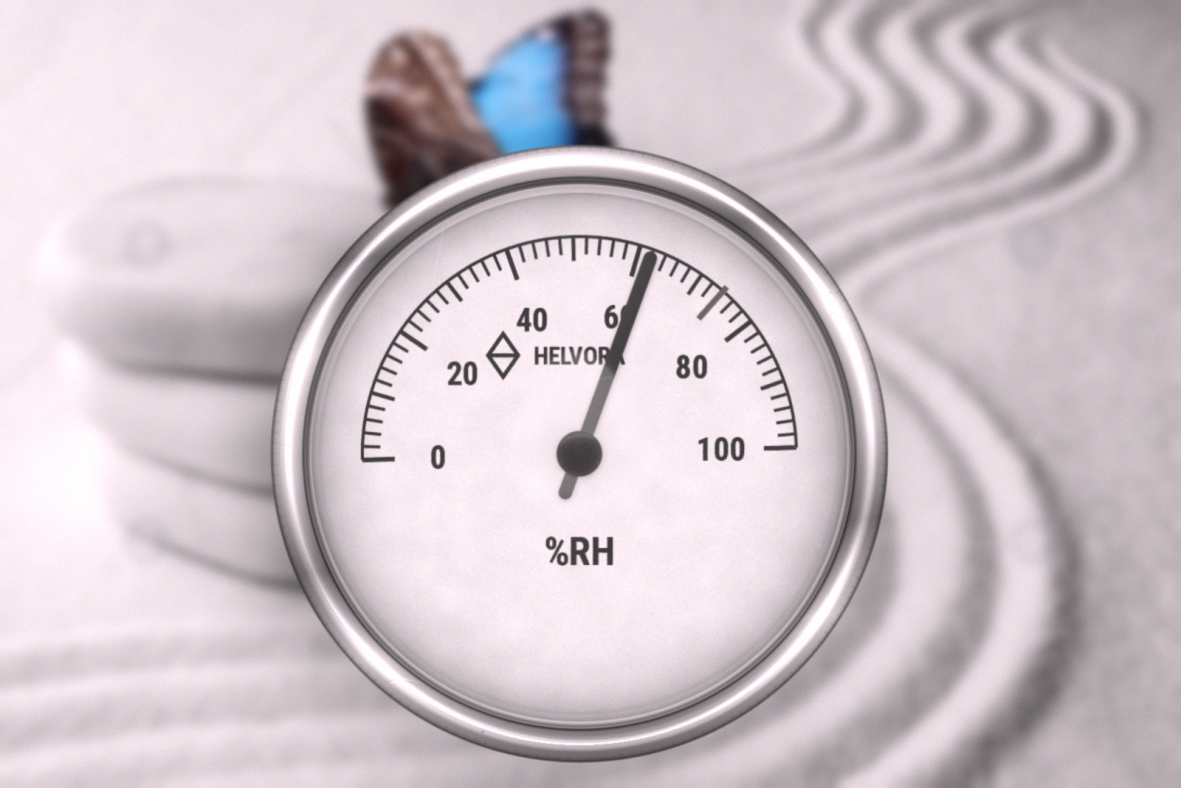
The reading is {"value": 62, "unit": "%"}
